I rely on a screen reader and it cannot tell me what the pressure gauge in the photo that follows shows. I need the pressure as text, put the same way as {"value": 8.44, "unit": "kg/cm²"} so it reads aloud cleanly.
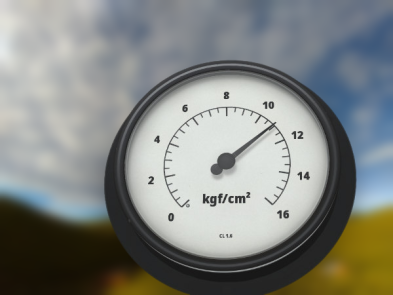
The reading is {"value": 11, "unit": "kg/cm²"}
